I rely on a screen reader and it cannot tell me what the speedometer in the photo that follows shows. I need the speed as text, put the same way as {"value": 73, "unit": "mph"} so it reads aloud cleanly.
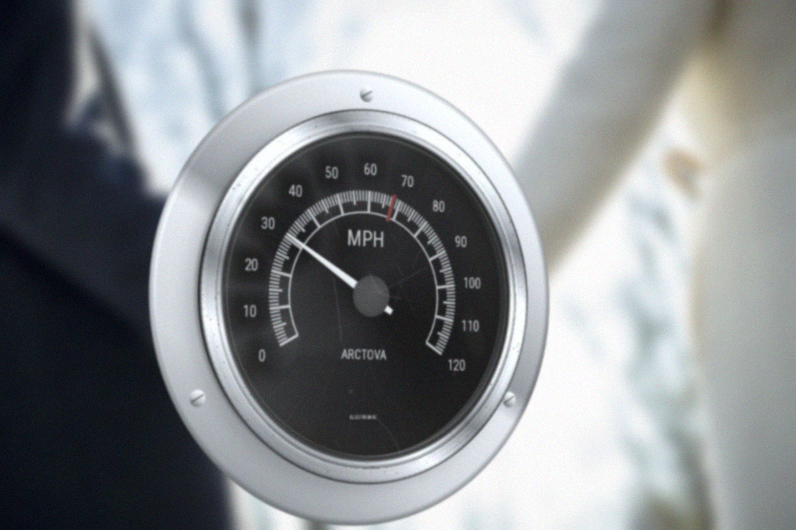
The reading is {"value": 30, "unit": "mph"}
